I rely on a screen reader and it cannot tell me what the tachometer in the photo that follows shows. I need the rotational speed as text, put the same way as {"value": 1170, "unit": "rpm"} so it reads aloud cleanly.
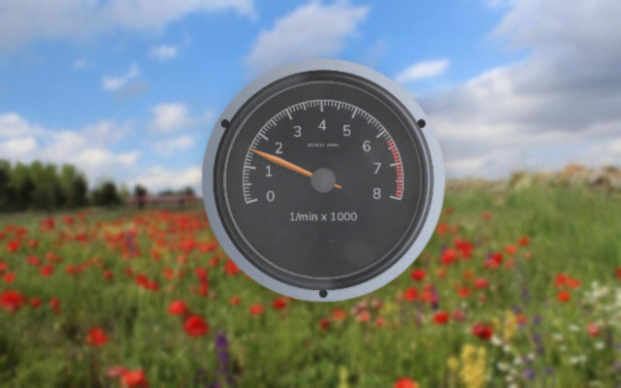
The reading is {"value": 1500, "unit": "rpm"}
